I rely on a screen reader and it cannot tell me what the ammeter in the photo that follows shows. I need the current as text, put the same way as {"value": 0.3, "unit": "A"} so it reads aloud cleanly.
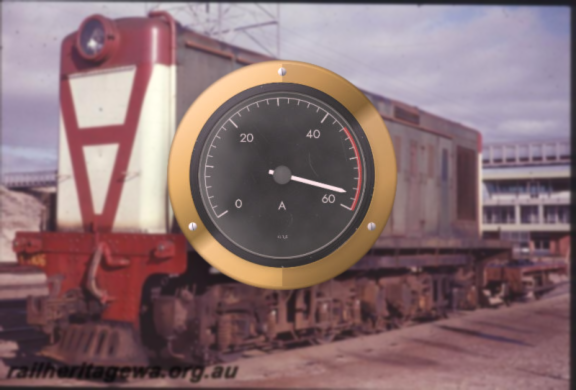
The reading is {"value": 57, "unit": "A"}
